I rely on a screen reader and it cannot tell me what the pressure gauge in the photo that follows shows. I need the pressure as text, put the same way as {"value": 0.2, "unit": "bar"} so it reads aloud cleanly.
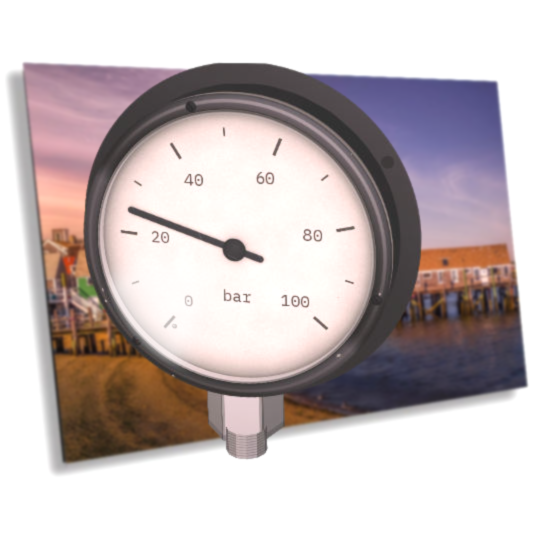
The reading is {"value": 25, "unit": "bar"}
